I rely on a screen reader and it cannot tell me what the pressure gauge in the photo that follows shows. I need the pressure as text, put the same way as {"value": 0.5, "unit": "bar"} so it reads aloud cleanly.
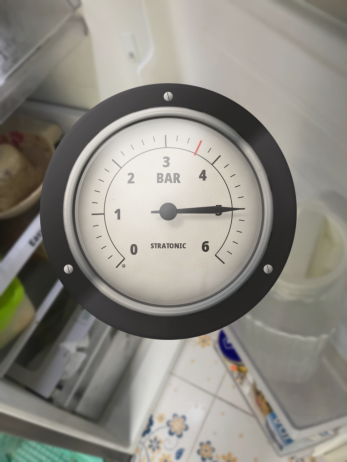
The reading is {"value": 5, "unit": "bar"}
